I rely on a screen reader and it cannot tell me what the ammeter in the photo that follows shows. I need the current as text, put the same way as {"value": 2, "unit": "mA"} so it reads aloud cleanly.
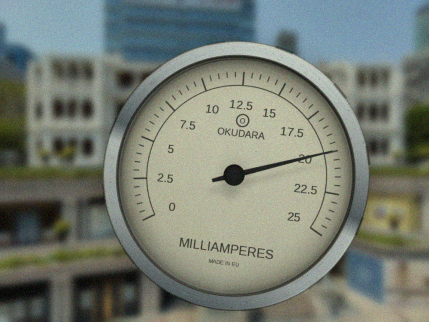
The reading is {"value": 20, "unit": "mA"}
